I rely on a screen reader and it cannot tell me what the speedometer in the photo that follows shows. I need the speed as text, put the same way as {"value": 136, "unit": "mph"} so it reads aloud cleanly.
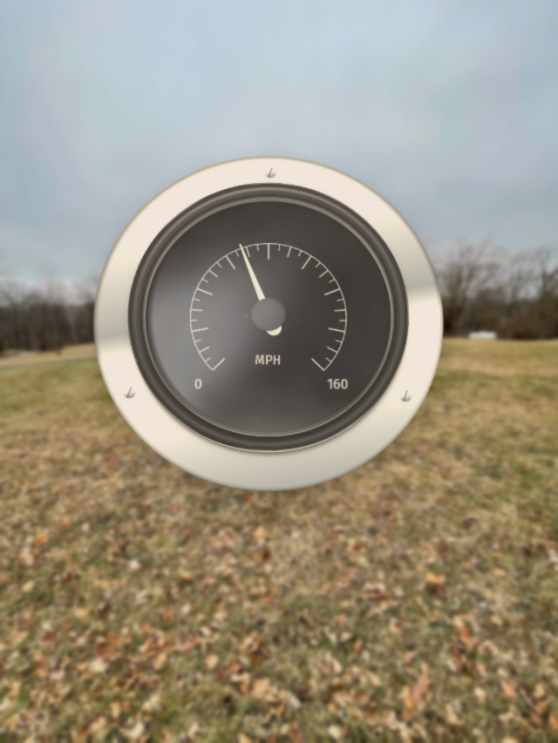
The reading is {"value": 67.5, "unit": "mph"}
